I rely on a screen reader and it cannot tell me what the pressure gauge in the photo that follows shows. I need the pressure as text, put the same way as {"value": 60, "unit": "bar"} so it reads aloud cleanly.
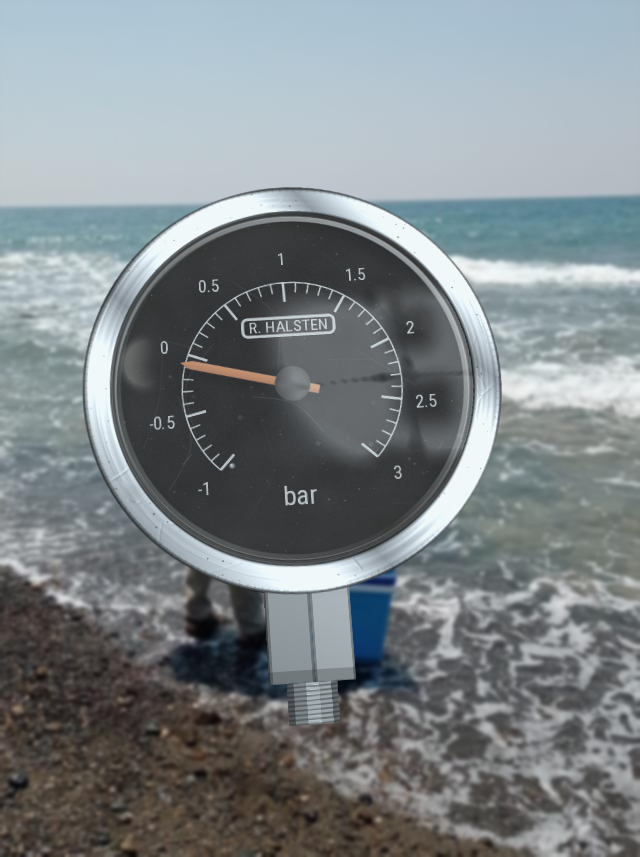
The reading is {"value": -0.1, "unit": "bar"}
